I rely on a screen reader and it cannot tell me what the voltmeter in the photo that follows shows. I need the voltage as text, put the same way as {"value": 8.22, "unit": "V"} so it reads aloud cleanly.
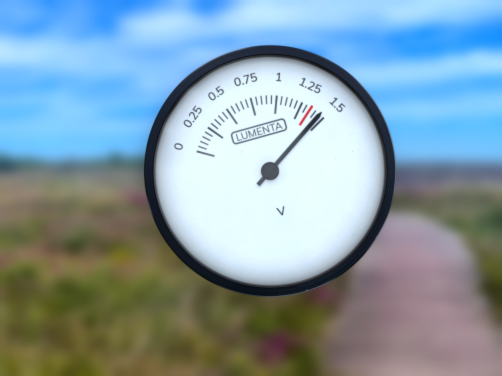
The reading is {"value": 1.45, "unit": "V"}
